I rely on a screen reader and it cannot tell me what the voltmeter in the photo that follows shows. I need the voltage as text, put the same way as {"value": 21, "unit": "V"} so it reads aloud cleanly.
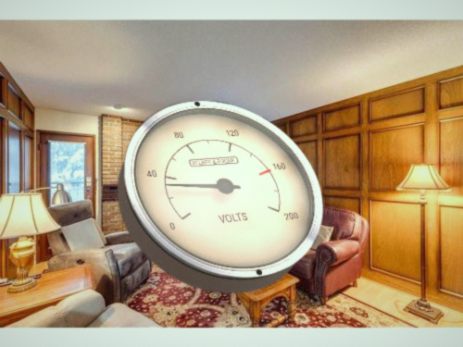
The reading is {"value": 30, "unit": "V"}
